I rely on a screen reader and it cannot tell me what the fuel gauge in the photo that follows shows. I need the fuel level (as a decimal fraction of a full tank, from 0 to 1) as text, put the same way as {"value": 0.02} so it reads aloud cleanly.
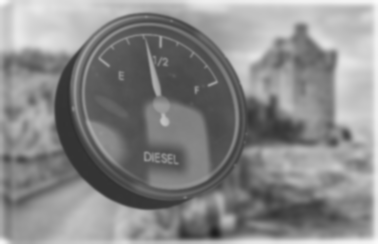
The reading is {"value": 0.375}
